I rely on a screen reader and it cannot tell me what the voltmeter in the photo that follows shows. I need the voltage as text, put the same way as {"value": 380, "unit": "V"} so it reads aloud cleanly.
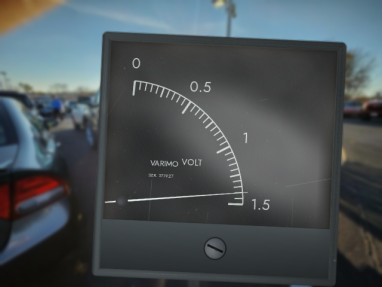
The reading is {"value": 1.4, "unit": "V"}
